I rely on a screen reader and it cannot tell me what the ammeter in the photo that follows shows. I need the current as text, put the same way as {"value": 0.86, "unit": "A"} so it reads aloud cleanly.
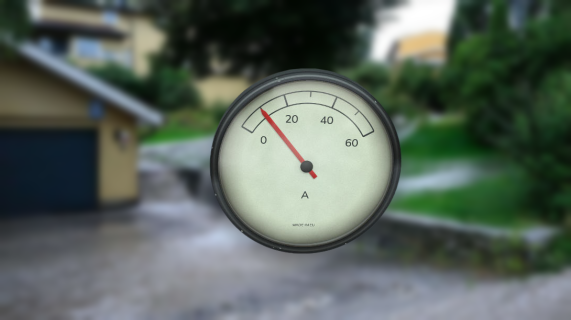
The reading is {"value": 10, "unit": "A"}
